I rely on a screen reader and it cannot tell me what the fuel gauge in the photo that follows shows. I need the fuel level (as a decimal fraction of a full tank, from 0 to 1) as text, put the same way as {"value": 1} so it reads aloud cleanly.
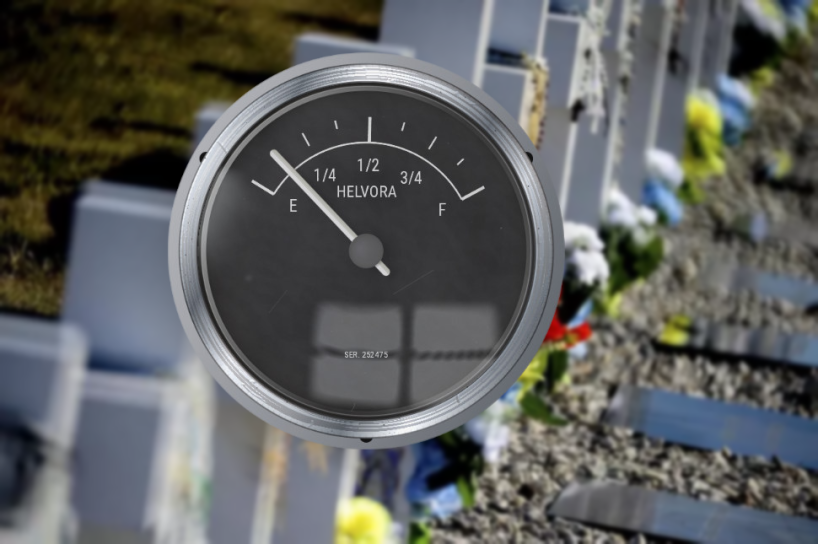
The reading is {"value": 0.125}
